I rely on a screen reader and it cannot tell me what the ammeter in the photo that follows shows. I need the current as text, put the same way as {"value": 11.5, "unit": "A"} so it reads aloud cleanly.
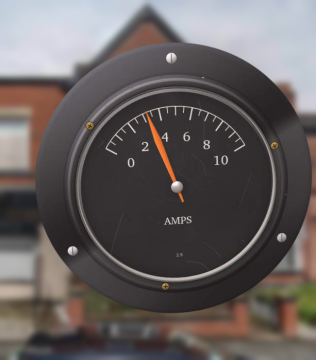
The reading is {"value": 3.25, "unit": "A"}
